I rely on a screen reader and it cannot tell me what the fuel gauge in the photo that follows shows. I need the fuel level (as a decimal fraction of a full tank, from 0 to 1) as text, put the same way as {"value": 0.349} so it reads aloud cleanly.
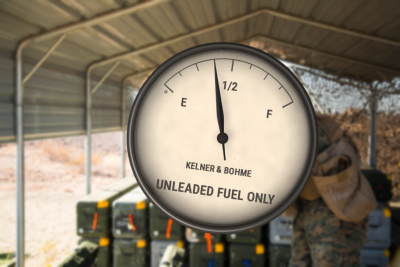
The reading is {"value": 0.375}
